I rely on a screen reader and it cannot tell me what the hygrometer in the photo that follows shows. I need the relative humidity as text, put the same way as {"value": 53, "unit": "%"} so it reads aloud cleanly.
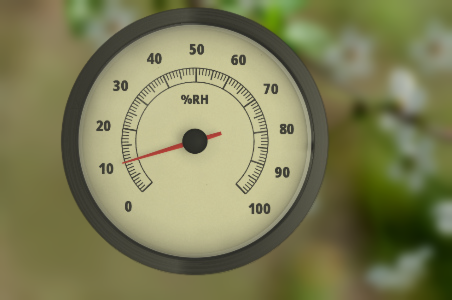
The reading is {"value": 10, "unit": "%"}
